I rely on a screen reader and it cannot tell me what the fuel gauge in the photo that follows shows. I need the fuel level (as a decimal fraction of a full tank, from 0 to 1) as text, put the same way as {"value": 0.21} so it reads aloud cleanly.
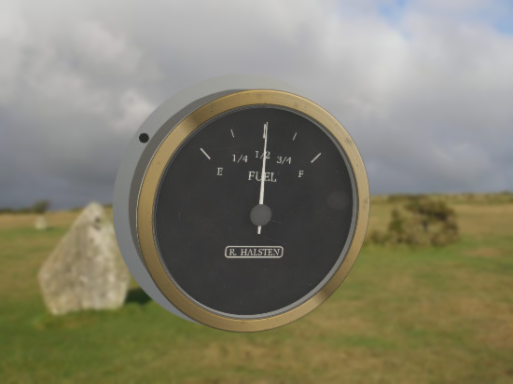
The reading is {"value": 0.5}
